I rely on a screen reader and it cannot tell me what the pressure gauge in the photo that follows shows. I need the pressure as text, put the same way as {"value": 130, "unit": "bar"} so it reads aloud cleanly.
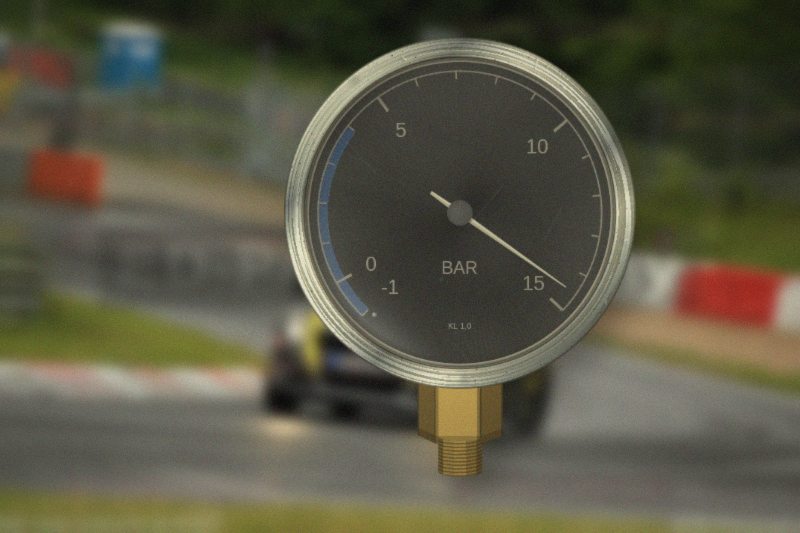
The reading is {"value": 14.5, "unit": "bar"}
